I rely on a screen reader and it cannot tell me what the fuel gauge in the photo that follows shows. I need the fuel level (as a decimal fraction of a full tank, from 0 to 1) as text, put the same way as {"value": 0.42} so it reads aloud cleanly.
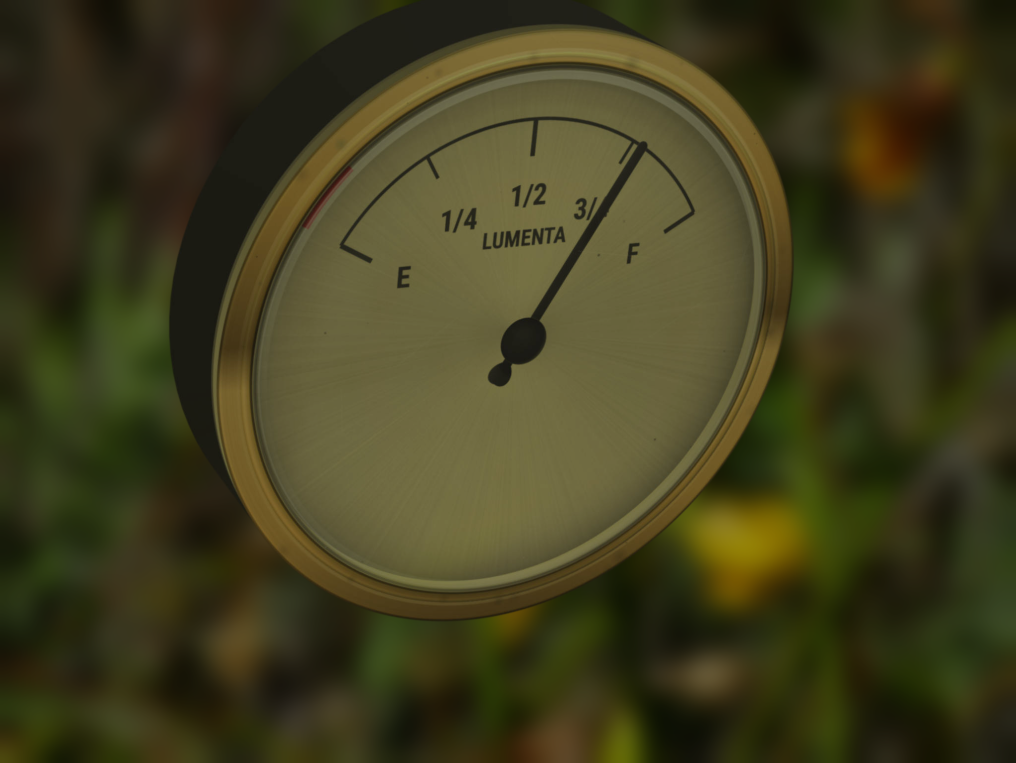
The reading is {"value": 0.75}
